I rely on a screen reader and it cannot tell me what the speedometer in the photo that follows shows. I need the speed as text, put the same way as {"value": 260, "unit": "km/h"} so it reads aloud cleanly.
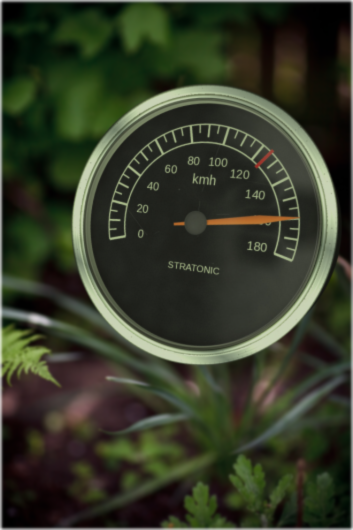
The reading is {"value": 160, "unit": "km/h"}
